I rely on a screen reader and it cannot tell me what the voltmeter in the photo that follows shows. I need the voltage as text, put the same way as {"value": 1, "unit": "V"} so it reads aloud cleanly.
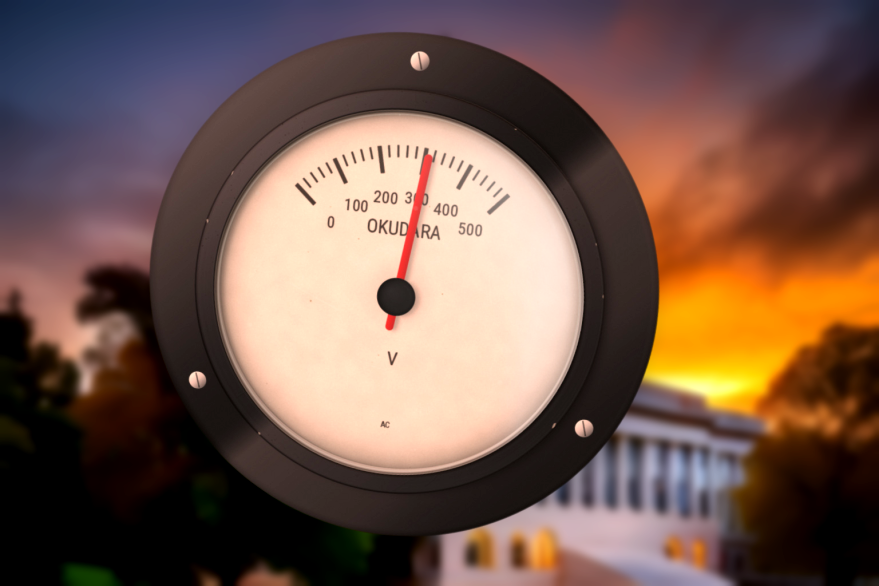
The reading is {"value": 310, "unit": "V"}
